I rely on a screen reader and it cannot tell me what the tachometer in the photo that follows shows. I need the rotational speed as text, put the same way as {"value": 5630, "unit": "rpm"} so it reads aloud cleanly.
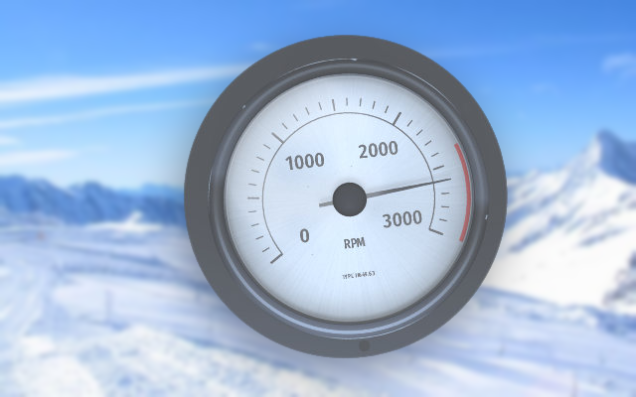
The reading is {"value": 2600, "unit": "rpm"}
